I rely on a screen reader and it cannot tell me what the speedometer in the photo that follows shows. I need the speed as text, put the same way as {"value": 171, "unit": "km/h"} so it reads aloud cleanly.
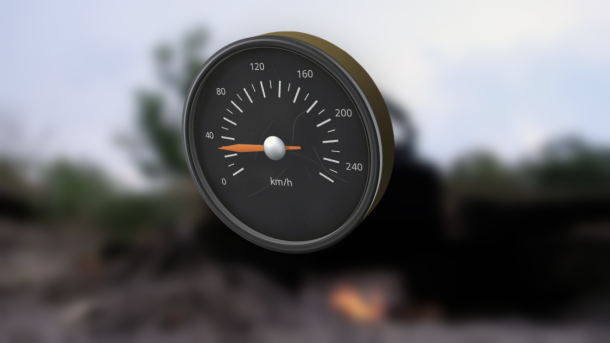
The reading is {"value": 30, "unit": "km/h"}
